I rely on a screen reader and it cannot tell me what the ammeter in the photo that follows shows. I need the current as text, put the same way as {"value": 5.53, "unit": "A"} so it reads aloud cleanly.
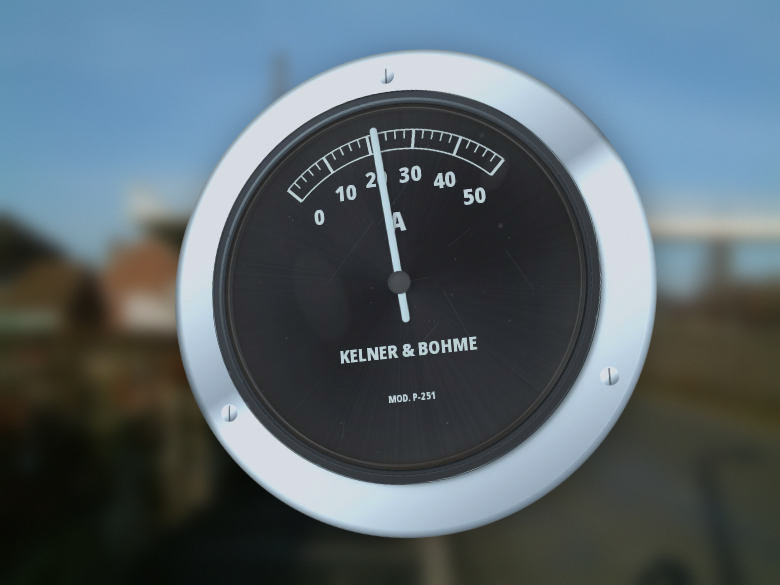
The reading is {"value": 22, "unit": "A"}
